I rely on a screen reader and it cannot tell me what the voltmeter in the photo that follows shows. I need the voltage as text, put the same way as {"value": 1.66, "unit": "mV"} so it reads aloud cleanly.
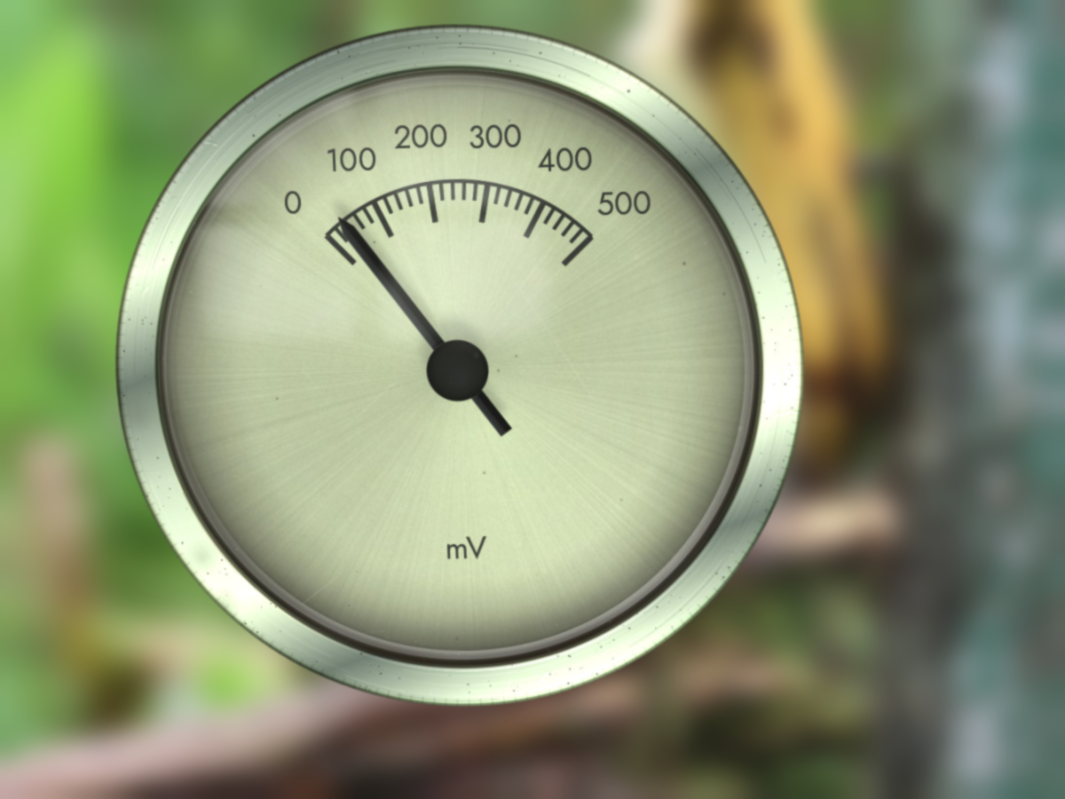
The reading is {"value": 40, "unit": "mV"}
